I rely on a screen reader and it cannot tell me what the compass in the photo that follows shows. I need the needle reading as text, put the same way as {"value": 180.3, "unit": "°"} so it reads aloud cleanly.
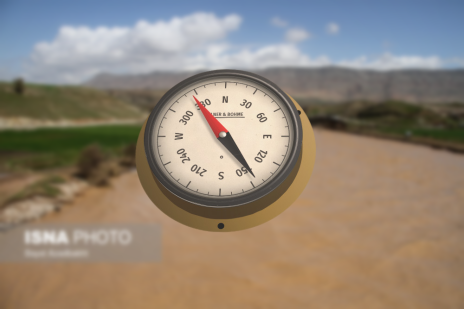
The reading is {"value": 325, "unit": "°"}
